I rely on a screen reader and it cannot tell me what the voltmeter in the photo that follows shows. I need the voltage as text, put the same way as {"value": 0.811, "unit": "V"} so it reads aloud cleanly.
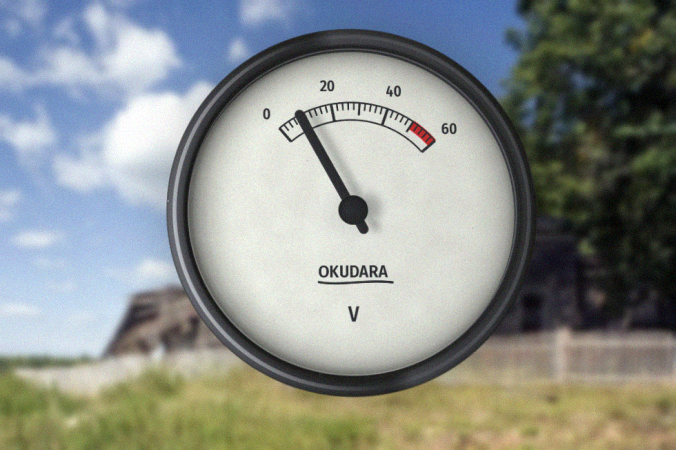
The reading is {"value": 8, "unit": "V"}
